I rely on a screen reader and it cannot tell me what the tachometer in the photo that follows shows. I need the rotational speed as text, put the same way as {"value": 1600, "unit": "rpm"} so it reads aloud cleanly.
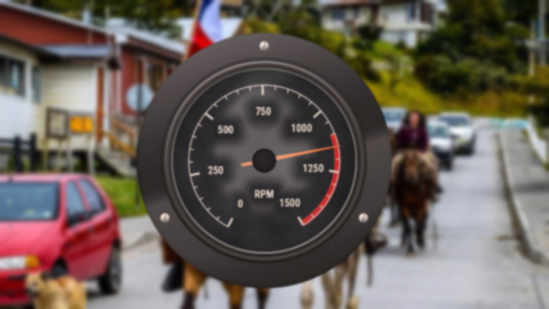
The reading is {"value": 1150, "unit": "rpm"}
